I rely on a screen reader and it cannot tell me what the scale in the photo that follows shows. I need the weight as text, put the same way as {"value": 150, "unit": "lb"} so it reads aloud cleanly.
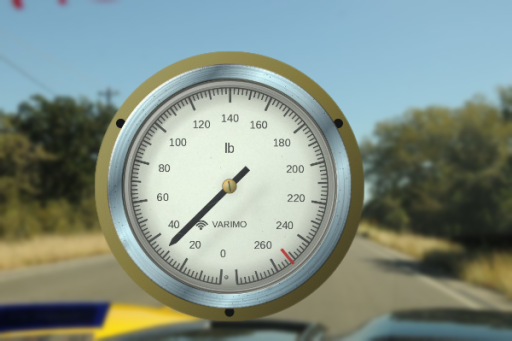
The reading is {"value": 32, "unit": "lb"}
